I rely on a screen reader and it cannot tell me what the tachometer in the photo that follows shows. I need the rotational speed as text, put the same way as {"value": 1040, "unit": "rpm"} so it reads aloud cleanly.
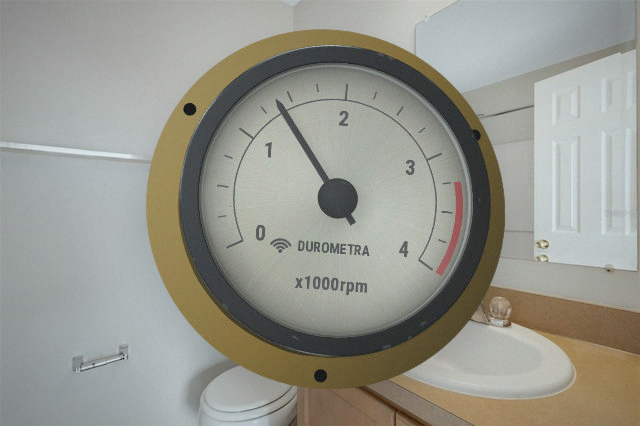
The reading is {"value": 1375, "unit": "rpm"}
